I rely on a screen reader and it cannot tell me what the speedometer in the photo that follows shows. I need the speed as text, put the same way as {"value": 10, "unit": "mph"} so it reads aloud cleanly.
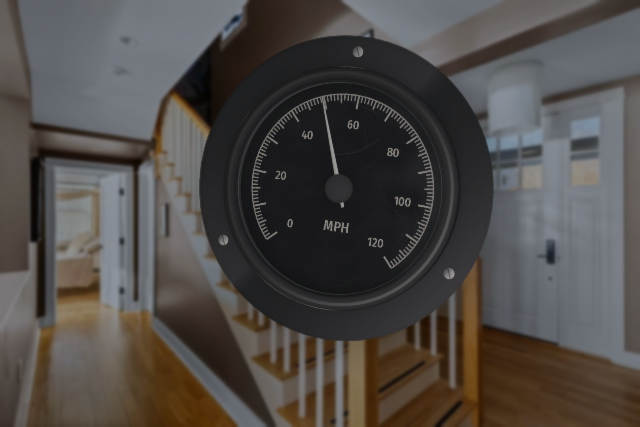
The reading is {"value": 50, "unit": "mph"}
